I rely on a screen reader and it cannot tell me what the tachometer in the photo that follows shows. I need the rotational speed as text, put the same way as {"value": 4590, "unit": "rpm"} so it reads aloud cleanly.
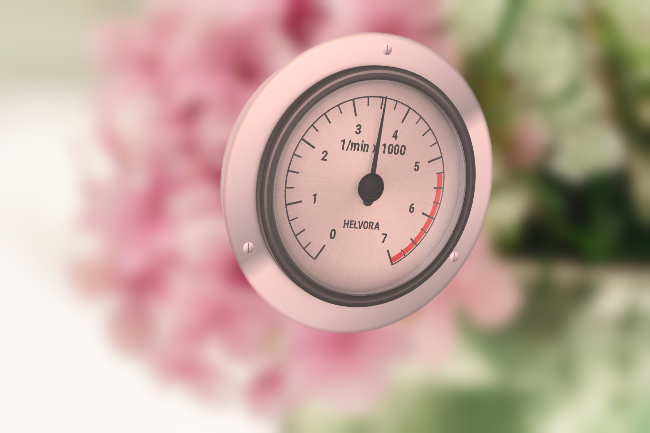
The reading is {"value": 3500, "unit": "rpm"}
